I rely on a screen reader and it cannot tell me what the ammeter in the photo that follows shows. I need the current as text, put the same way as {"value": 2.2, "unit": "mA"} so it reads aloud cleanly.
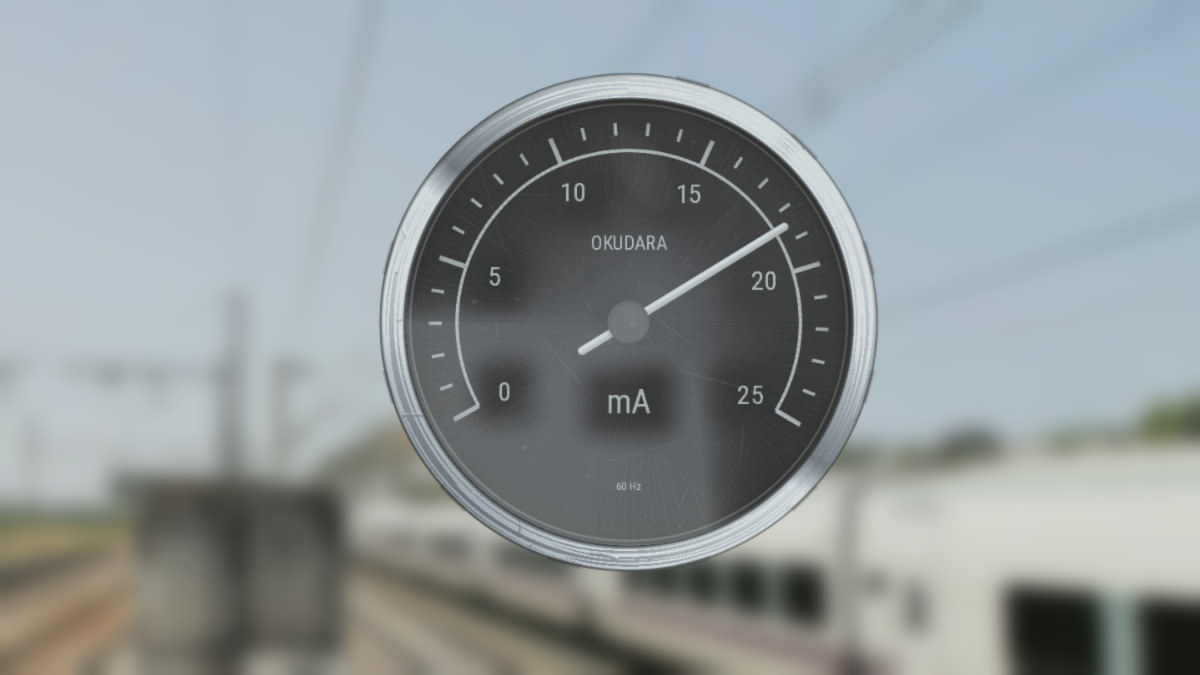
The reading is {"value": 18.5, "unit": "mA"}
